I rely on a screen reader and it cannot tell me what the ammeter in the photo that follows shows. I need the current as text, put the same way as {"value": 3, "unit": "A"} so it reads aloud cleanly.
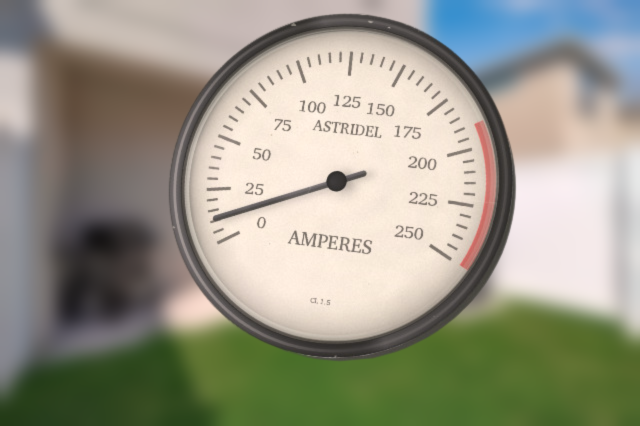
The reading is {"value": 10, "unit": "A"}
